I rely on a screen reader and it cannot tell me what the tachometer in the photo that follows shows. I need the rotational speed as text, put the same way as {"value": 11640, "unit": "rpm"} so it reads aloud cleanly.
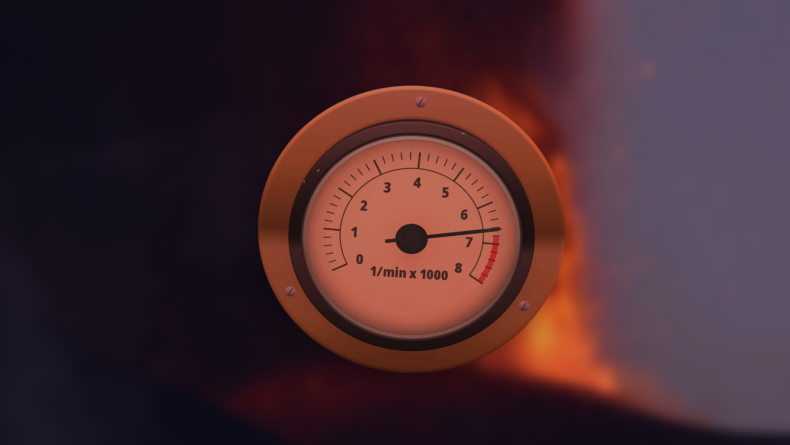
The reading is {"value": 6600, "unit": "rpm"}
